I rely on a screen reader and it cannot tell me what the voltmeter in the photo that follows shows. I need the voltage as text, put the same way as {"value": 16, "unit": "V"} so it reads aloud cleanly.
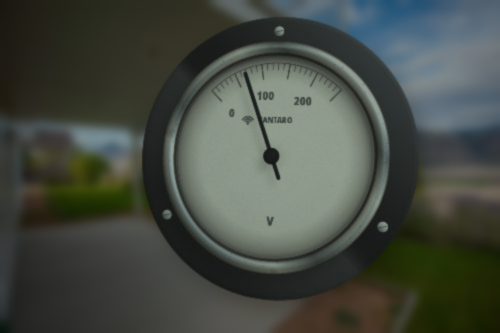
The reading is {"value": 70, "unit": "V"}
